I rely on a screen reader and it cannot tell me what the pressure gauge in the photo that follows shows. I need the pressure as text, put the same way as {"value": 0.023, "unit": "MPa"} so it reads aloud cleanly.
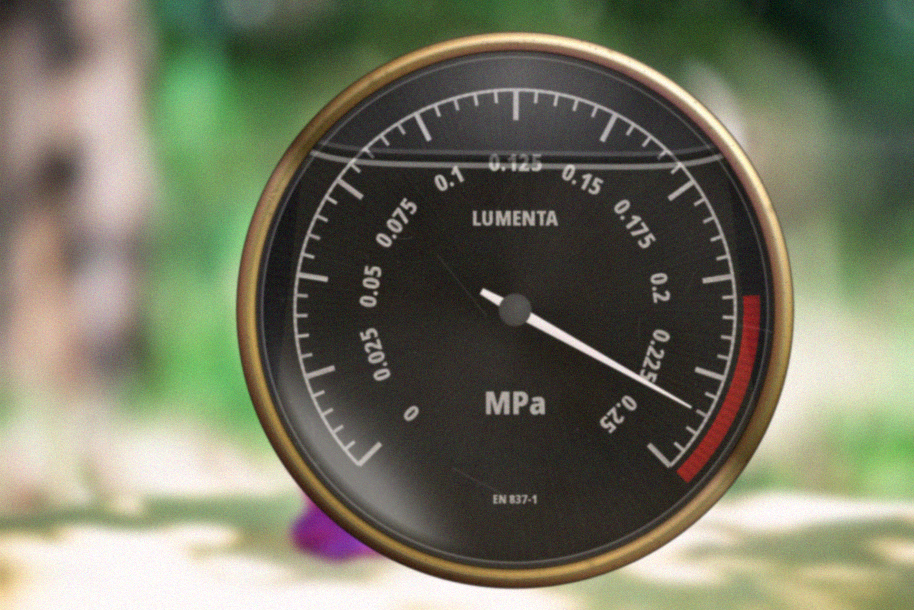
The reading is {"value": 0.235, "unit": "MPa"}
